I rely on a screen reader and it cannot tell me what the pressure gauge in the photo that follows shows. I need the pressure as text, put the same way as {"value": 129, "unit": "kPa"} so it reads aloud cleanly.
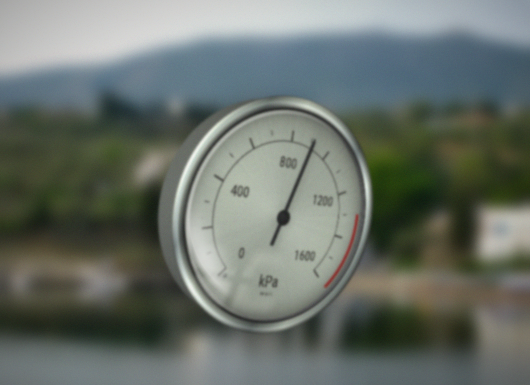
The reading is {"value": 900, "unit": "kPa"}
